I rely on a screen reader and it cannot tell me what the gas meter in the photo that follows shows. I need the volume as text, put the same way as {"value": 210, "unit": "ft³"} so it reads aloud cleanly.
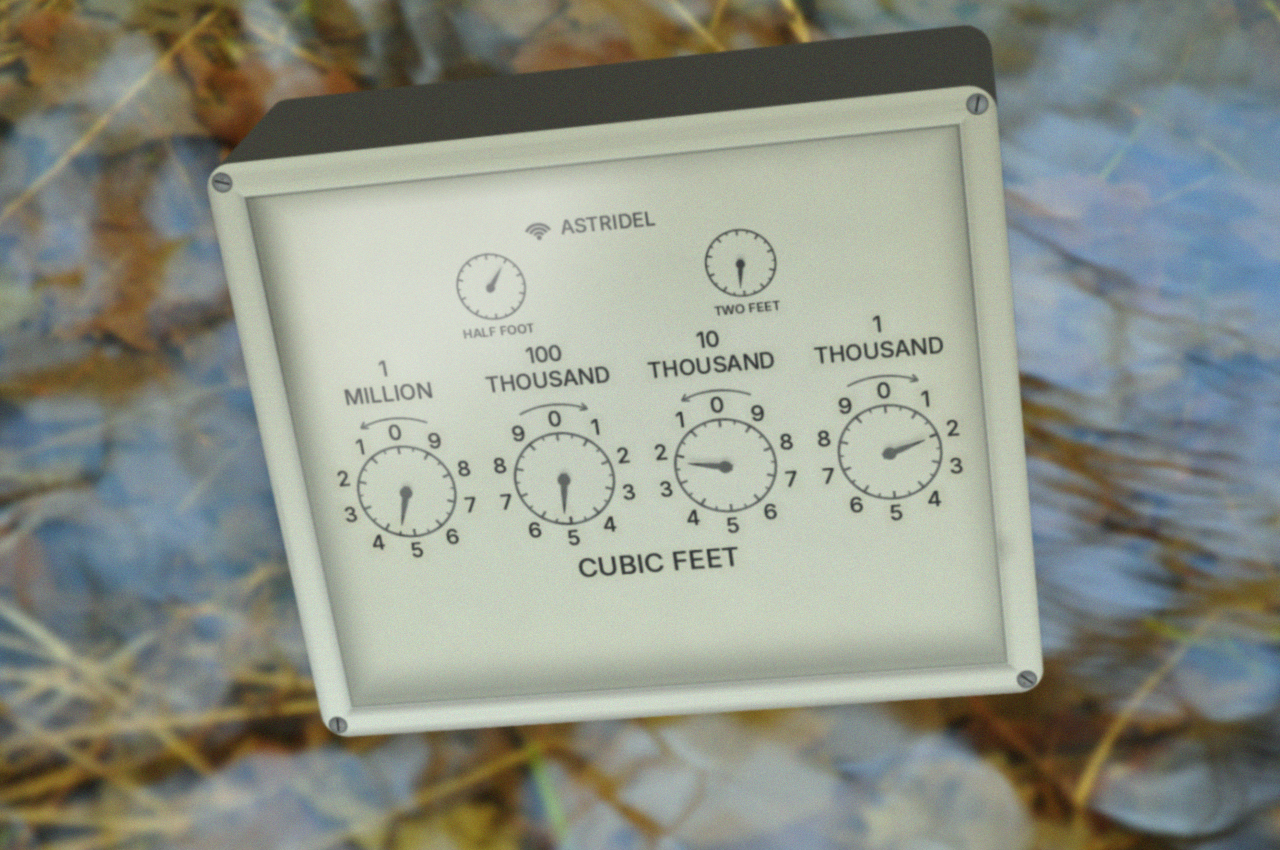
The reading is {"value": 452200, "unit": "ft³"}
